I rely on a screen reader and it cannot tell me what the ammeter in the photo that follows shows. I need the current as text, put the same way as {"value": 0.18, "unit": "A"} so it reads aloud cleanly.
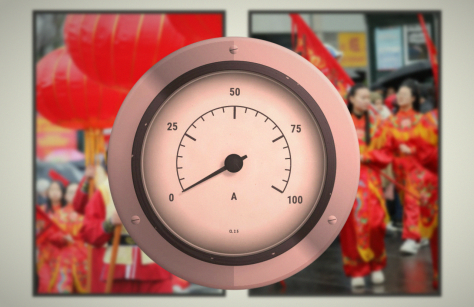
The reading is {"value": 0, "unit": "A"}
